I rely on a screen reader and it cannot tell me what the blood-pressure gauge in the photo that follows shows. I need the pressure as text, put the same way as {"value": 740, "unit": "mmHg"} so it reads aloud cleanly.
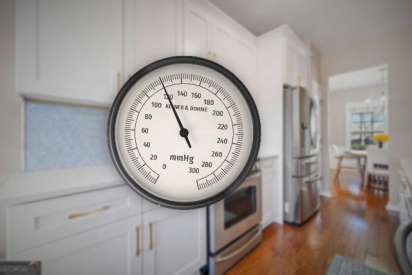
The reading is {"value": 120, "unit": "mmHg"}
